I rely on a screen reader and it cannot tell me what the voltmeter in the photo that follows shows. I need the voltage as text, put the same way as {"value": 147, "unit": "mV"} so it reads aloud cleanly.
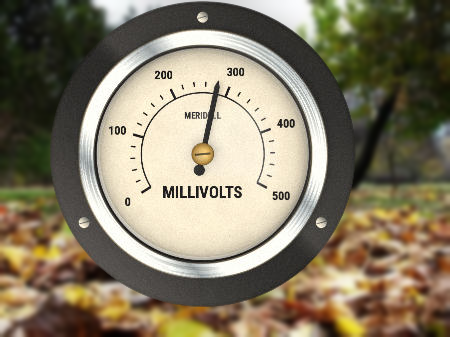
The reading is {"value": 280, "unit": "mV"}
